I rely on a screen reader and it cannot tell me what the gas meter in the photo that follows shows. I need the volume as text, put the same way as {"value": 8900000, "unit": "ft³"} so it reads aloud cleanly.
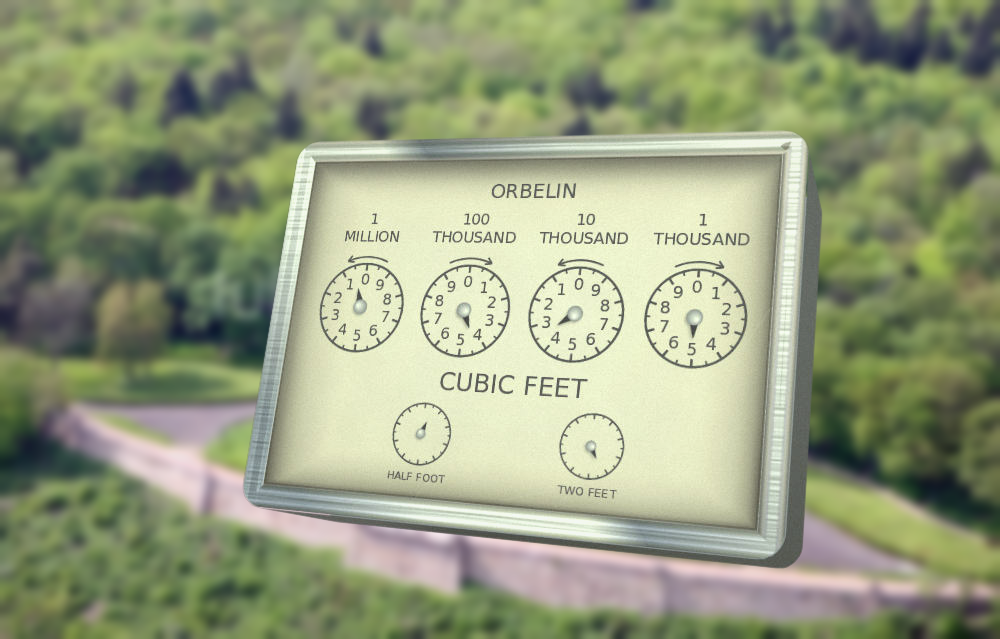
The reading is {"value": 43500, "unit": "ft³"}
